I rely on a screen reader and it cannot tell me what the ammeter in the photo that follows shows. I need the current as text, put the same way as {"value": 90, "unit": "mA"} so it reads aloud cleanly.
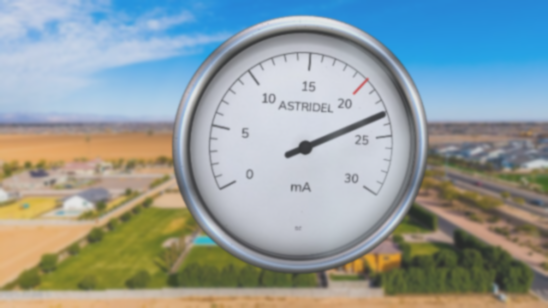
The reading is {"value": 23, "unit": "mA"}
